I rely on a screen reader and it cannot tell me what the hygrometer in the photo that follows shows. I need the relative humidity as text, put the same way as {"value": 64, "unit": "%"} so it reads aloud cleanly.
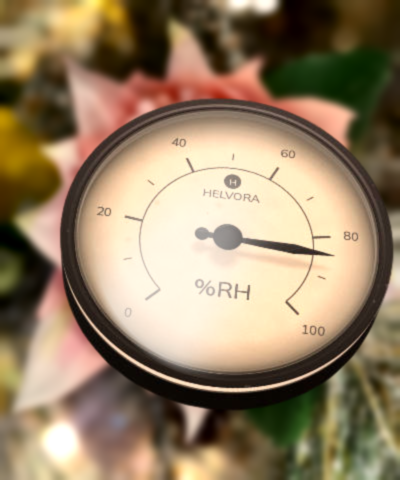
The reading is {"value": 85, "unit": "%"}
